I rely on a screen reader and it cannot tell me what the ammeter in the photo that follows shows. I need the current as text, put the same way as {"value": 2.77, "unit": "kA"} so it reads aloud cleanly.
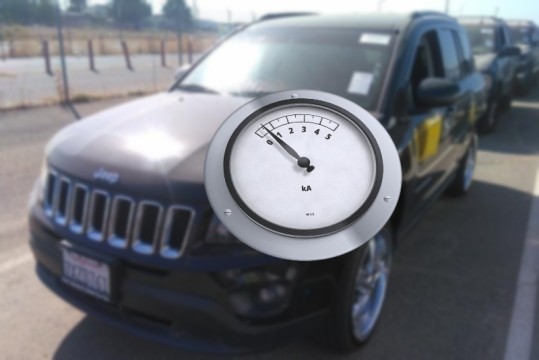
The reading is {"value": 0.5, "unit": "kA"}
